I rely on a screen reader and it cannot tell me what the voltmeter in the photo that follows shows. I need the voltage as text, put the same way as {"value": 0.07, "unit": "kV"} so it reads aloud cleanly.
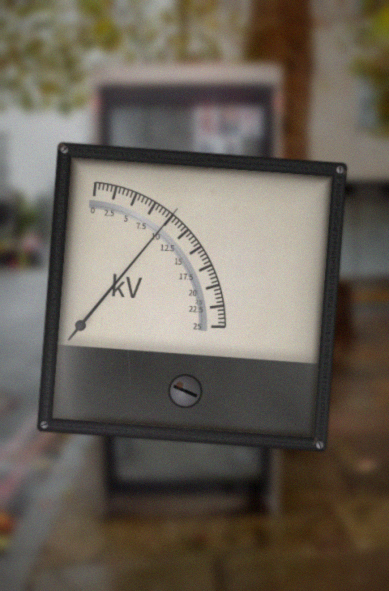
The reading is {"value": 10, "unit": "kV"}
